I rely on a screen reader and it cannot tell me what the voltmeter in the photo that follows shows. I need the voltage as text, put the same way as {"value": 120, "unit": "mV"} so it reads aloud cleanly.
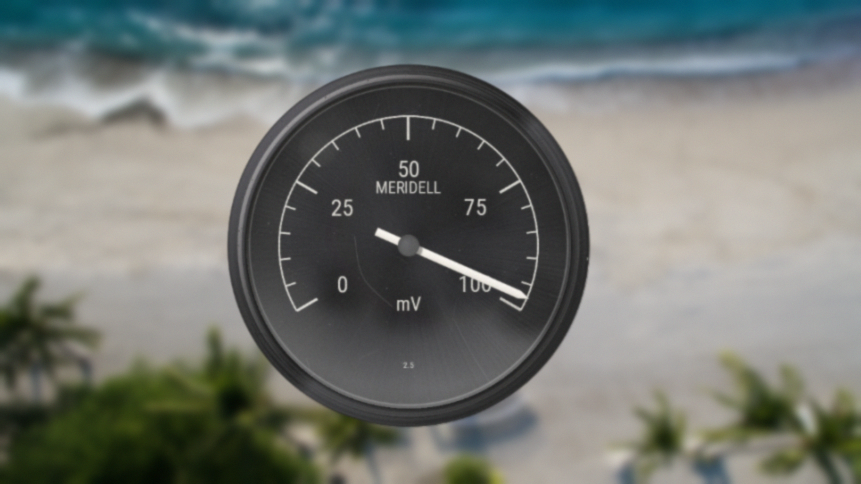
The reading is {"value": 97.5, "unit": "mV"}
